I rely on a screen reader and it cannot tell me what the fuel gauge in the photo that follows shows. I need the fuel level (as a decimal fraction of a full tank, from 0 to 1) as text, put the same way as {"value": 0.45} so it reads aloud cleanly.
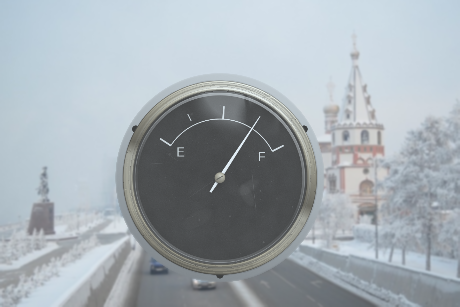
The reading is {"value": 0.75}
